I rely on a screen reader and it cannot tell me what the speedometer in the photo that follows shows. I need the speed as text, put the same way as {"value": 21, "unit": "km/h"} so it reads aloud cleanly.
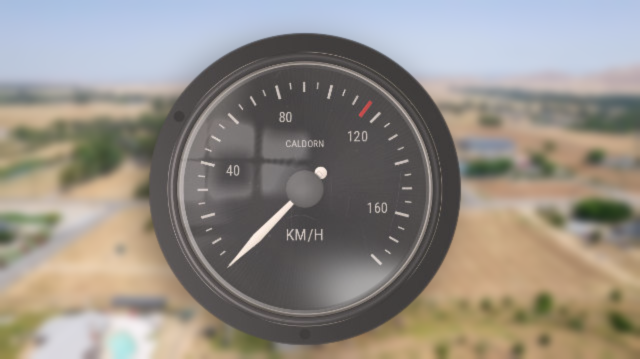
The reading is {"value": 0, "unit": "km/h"}
